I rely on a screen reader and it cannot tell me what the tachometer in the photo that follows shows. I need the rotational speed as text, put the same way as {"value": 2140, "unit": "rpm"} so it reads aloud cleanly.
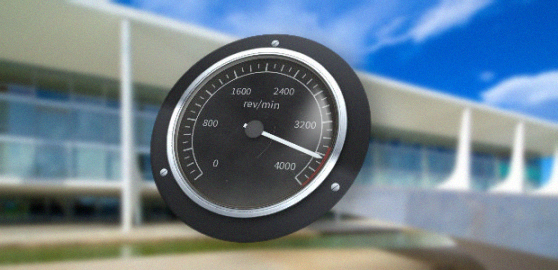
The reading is {"value": 3650, "unit": "rpm"}
